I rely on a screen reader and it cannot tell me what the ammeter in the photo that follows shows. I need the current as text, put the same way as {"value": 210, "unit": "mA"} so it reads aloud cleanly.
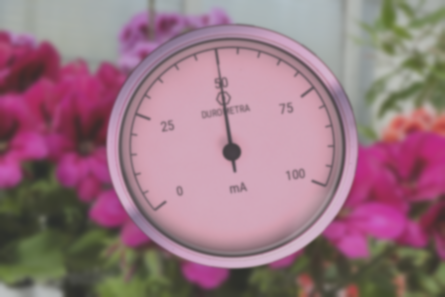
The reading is {"value": 50, "unit": "mA"}
